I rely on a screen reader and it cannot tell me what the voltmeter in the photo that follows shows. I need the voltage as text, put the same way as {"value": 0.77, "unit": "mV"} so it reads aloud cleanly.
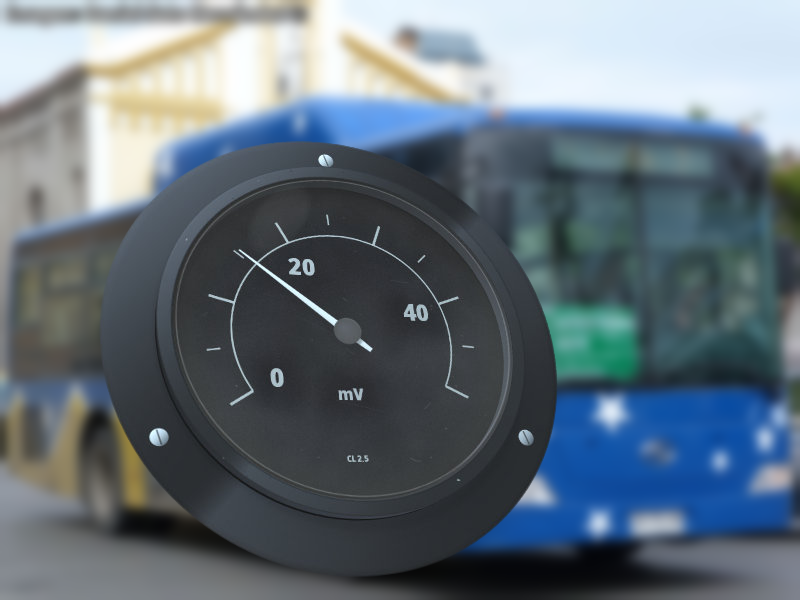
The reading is {"value": 15, "unit": "mV"}
